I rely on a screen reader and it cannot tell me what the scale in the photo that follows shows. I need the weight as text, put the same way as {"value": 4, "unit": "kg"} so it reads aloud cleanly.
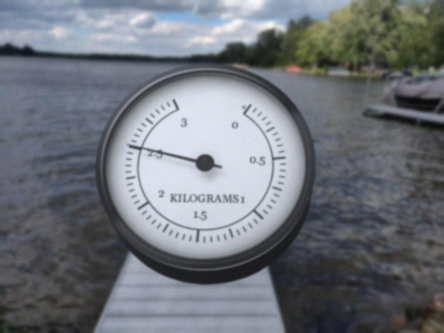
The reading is {"value": 2.5, "unit": "kg"}
